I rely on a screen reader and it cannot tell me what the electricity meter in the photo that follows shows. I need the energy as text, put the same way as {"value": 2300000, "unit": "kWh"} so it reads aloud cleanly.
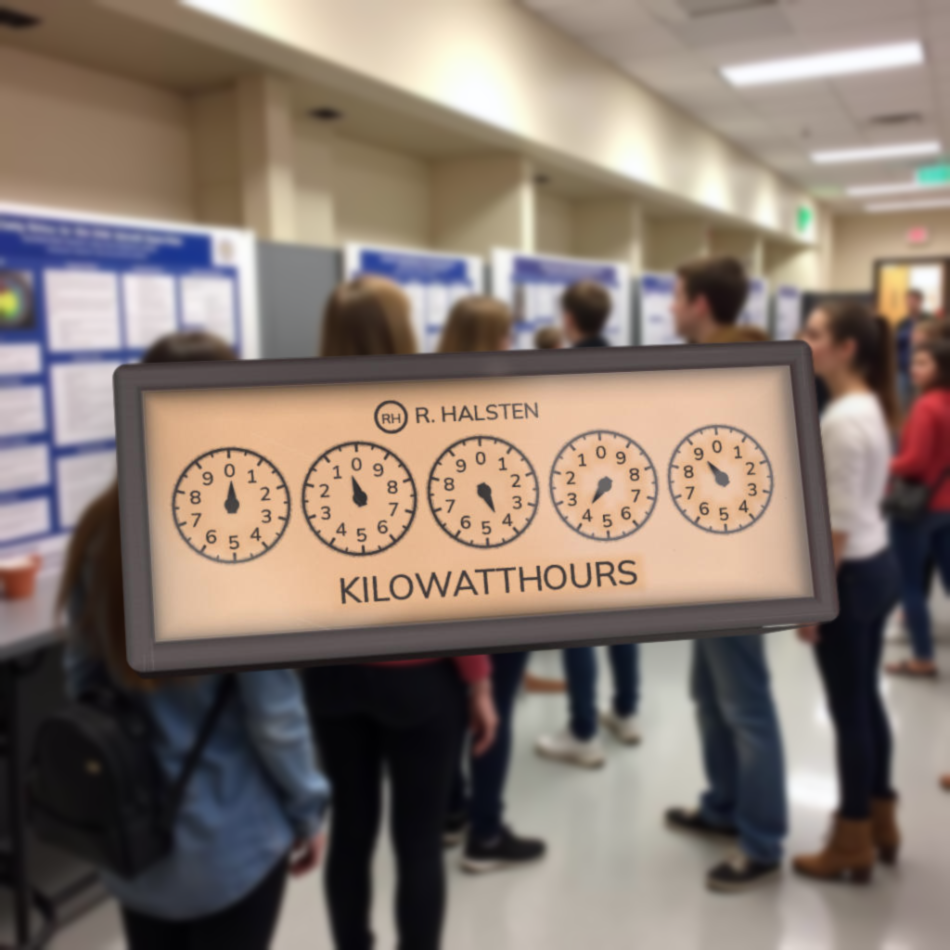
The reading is {"value": 439, "unit": "kWh"}
